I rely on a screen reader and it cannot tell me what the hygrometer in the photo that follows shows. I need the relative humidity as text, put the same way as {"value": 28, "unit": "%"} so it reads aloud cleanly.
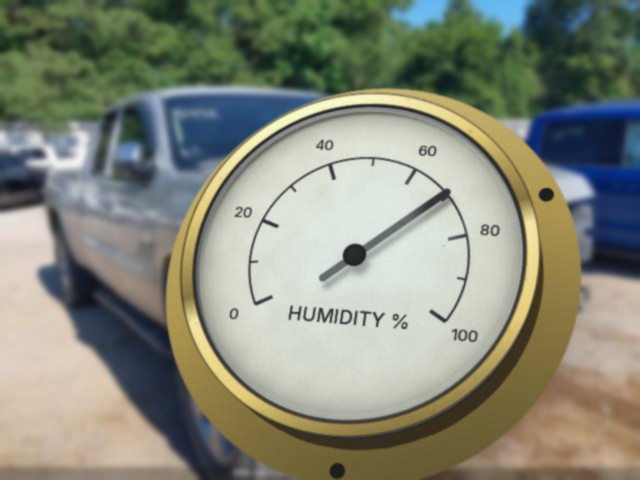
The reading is {"value": 70, "unit": "%"}
